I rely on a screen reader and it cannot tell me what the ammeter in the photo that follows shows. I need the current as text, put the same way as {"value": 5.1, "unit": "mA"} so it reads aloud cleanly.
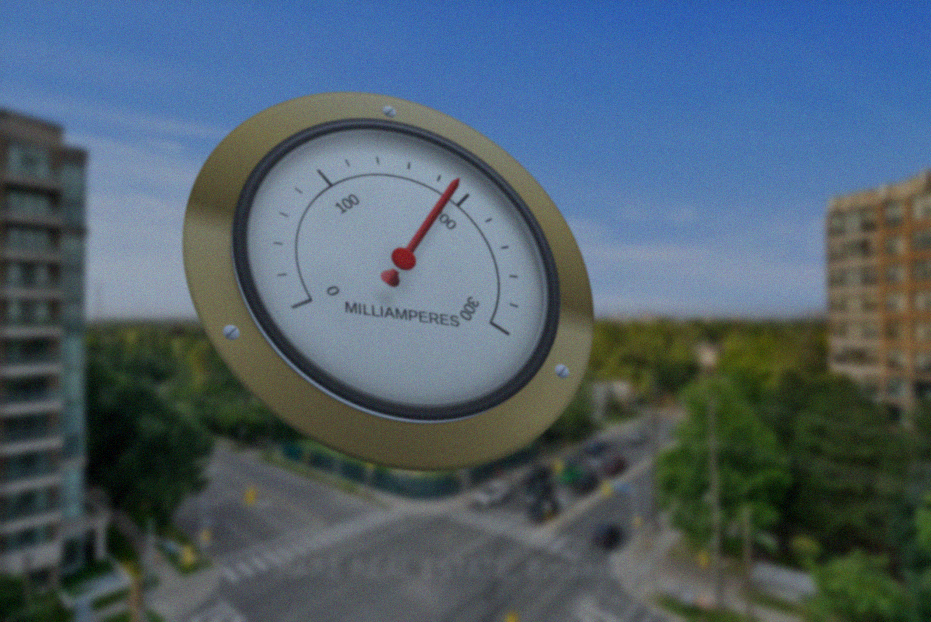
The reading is {"value": 190, "unit": "mA"}
